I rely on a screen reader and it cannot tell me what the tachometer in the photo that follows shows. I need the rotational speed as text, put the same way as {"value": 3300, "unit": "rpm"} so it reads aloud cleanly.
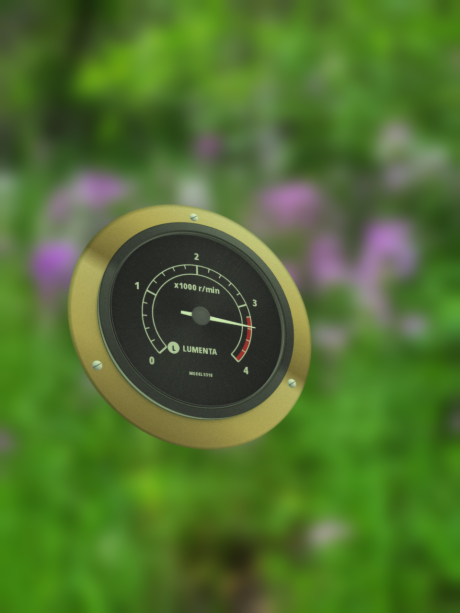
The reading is {"value": 3400, "unit": "rpm"}
